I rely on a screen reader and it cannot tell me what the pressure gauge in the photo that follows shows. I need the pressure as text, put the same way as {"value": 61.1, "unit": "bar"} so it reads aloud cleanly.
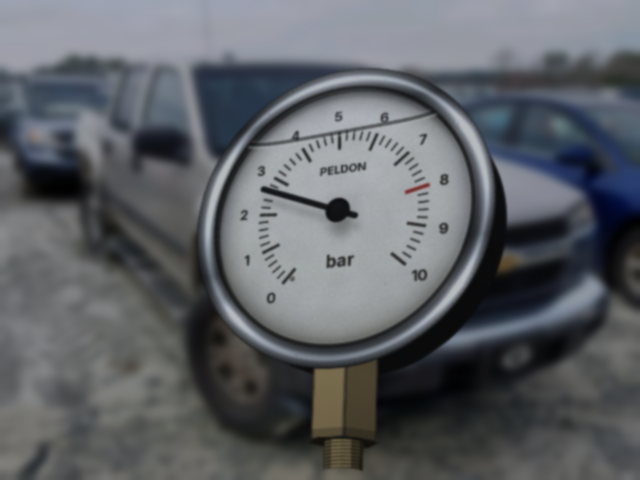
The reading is {"value": 2.6, "unit": "bar"}
